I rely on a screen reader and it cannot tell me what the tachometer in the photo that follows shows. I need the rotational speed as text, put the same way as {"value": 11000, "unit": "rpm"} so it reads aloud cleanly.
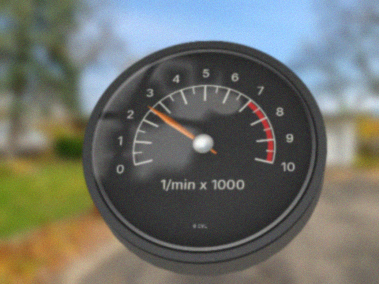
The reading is {"value": 2500, "unit": "rpm"}
